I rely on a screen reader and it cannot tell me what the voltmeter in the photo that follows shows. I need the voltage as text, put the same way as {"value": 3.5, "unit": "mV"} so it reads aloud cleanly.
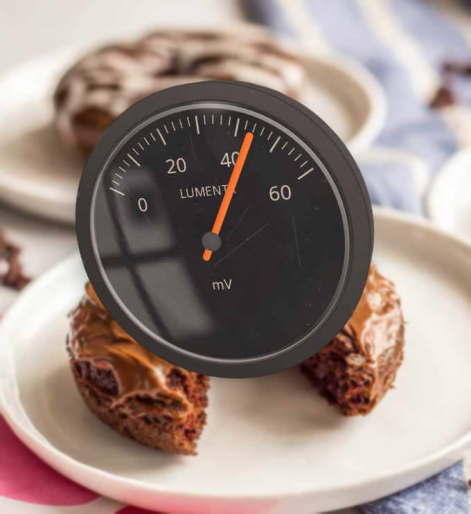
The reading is {"value": 44, "unit": "mV"}
